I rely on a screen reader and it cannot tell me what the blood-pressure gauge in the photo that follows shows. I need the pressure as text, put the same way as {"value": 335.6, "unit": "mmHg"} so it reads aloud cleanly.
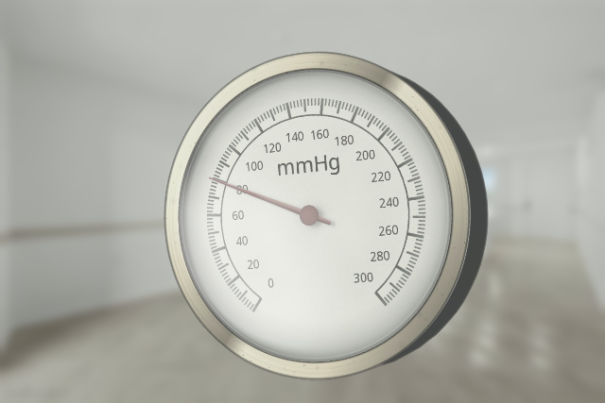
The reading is {"value": 80, "unit": "mmHg"}
